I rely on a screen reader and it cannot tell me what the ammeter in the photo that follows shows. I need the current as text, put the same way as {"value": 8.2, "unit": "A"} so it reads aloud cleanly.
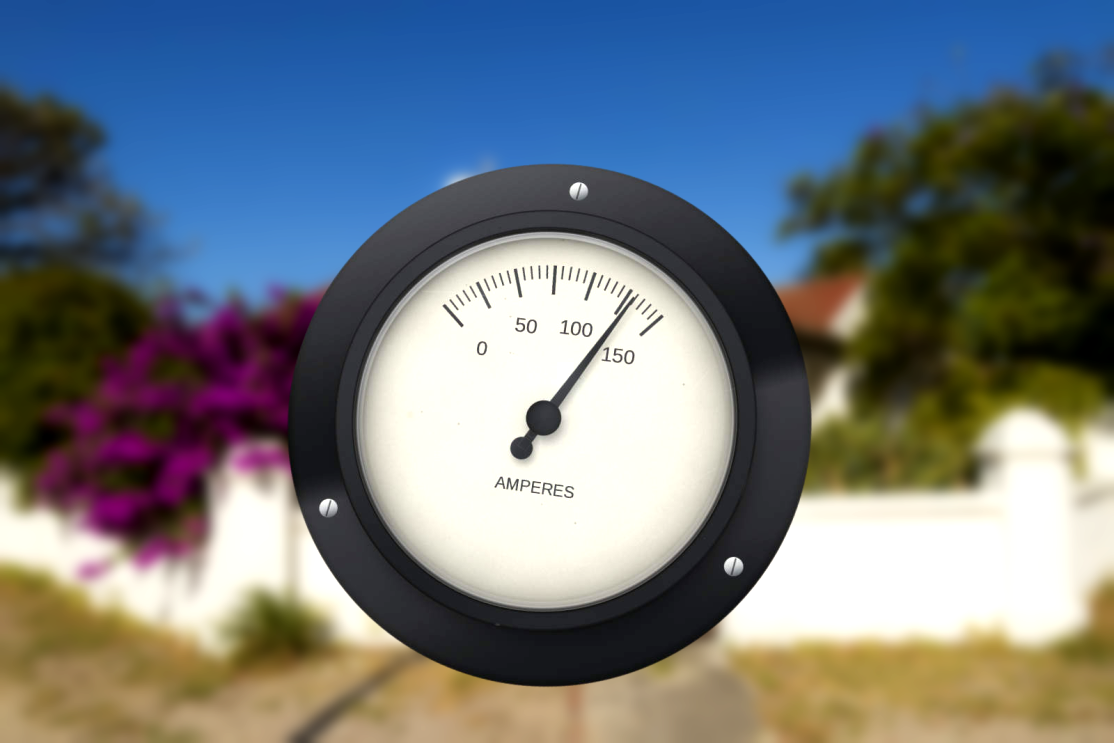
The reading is {"value": 130, "unit": "A"}
